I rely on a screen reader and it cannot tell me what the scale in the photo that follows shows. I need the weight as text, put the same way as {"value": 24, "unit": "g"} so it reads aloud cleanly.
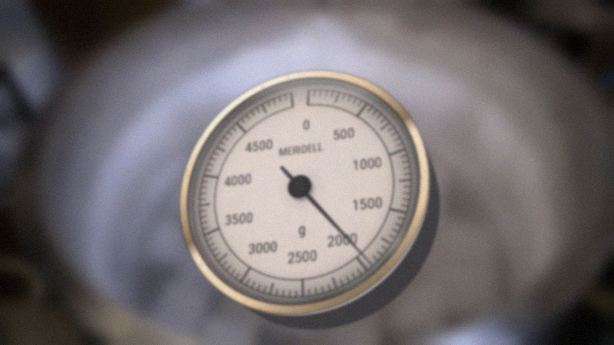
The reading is {"value": 1950, "unit": "g"}
